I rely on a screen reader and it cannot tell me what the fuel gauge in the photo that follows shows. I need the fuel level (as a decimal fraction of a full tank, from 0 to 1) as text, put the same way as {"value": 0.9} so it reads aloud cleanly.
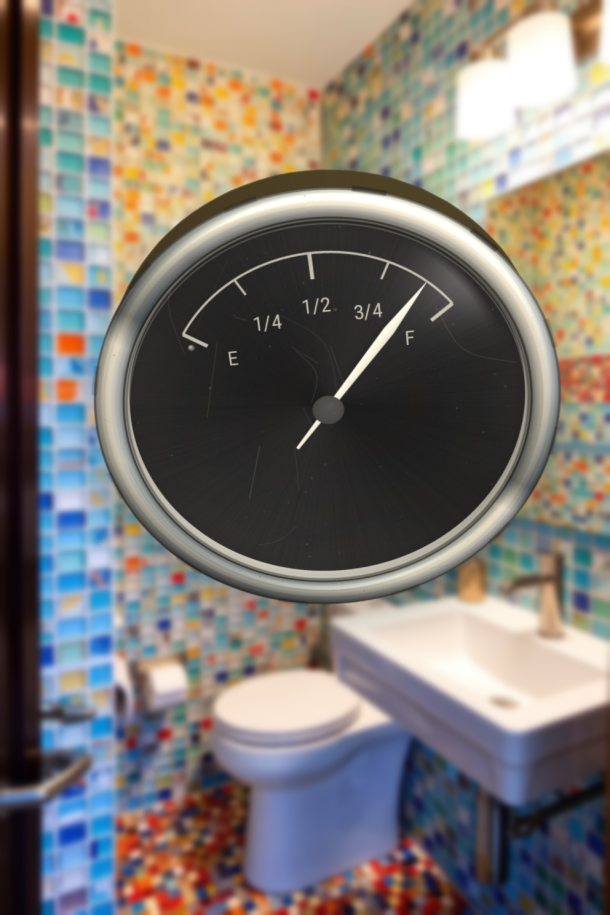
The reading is {"value": 0.875}
